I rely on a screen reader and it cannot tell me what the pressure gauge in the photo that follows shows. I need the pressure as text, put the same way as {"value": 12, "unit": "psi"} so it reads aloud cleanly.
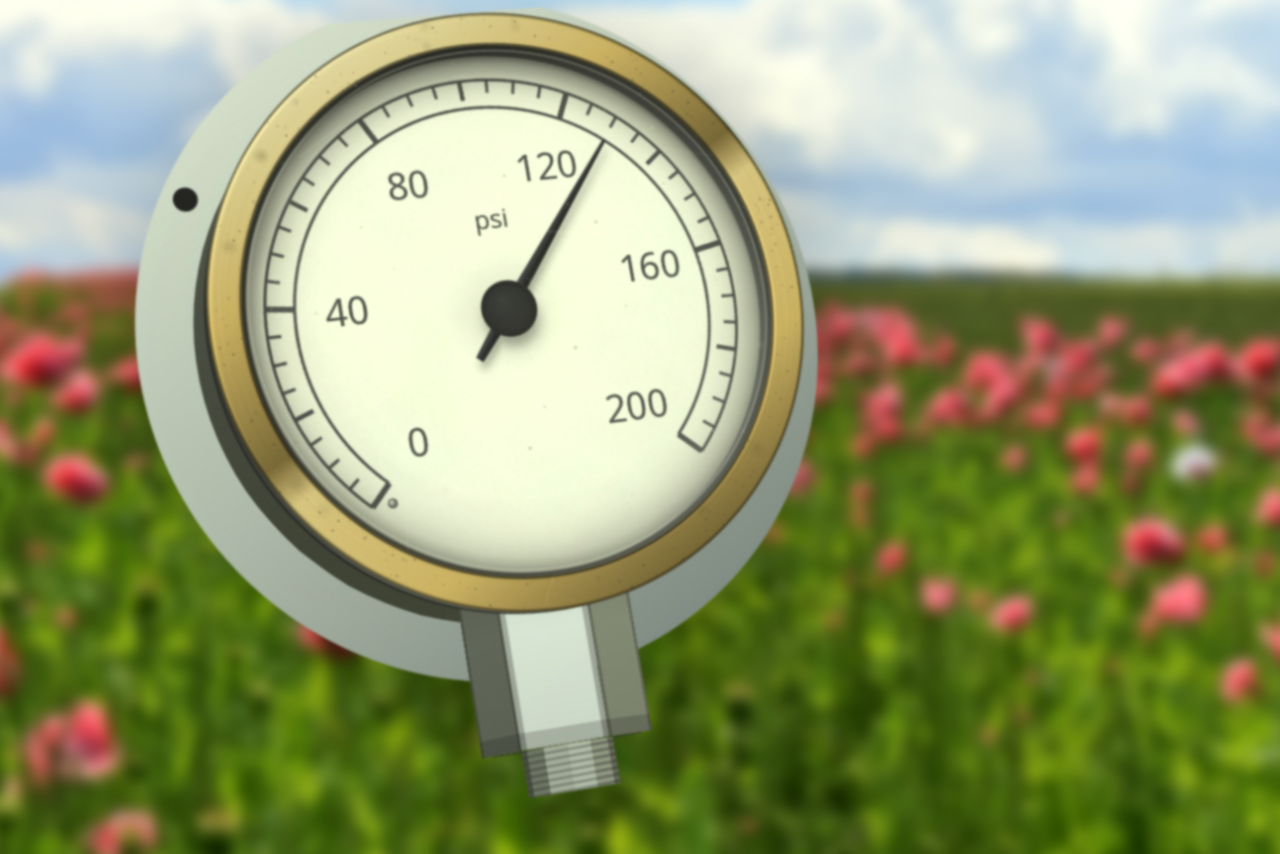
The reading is {"value": 130, "unit": "psi"}
